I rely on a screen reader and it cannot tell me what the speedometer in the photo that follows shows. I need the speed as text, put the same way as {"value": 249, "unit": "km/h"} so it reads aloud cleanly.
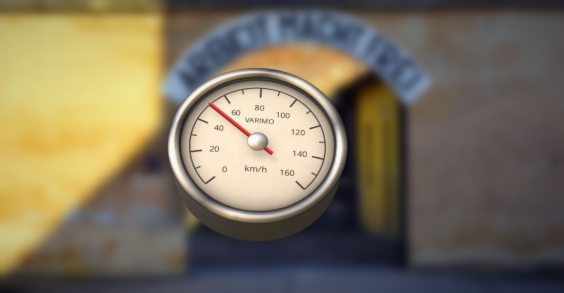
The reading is {"value": 50, "unit": "km/h"}
